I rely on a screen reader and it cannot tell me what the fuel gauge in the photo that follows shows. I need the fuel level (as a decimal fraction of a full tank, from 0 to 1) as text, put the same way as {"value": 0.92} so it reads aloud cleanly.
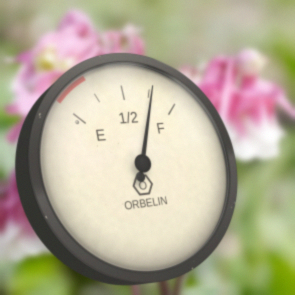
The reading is {"value": 0.75}
